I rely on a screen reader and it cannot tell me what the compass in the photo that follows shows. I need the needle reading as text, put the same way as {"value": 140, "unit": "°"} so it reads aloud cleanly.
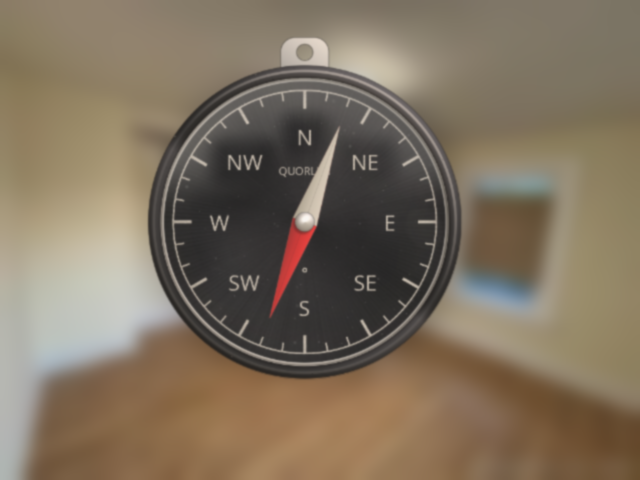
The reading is {"value": 200, "unit": "°"}
